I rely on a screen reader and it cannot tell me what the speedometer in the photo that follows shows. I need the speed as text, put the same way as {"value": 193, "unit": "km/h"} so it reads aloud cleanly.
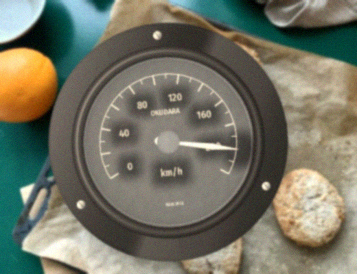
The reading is {"value": 200, "unit": "km/h"}
